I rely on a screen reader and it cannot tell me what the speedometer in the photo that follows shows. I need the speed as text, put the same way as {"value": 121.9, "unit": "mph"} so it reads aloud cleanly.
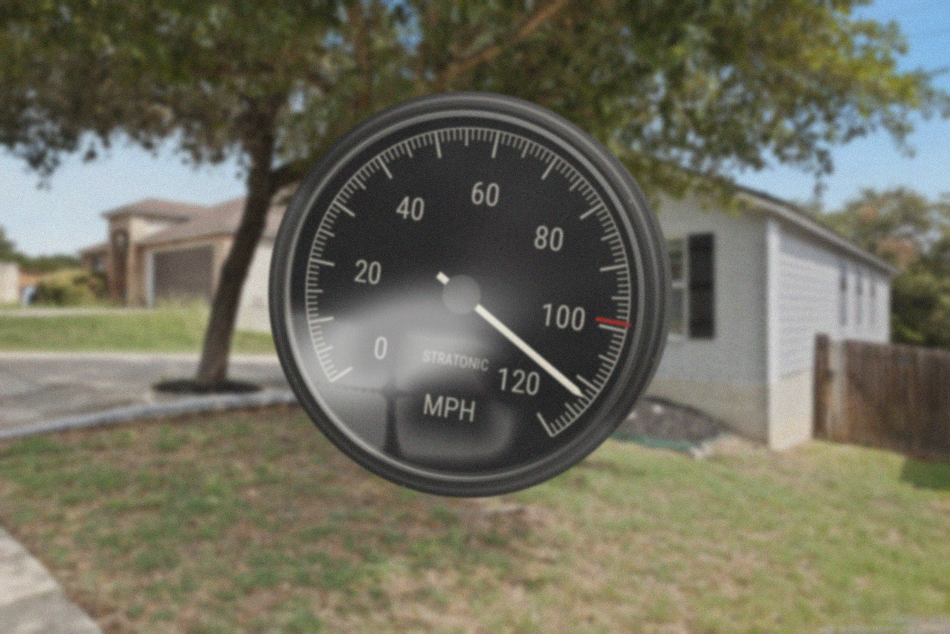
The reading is {"value": 112, "unit": "mph"}
